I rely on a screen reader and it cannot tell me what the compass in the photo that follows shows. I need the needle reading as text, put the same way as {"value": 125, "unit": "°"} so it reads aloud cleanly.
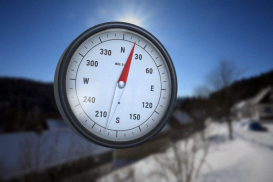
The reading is {"value": 15, "unit": "°"}
